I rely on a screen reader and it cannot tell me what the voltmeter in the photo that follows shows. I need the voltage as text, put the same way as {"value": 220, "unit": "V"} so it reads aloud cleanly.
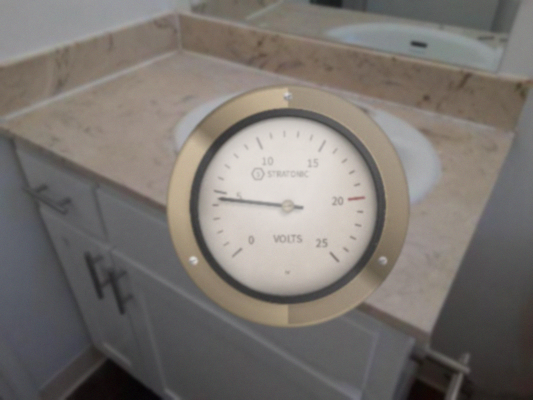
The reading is {"value": 4.5, "unit": "V"}
